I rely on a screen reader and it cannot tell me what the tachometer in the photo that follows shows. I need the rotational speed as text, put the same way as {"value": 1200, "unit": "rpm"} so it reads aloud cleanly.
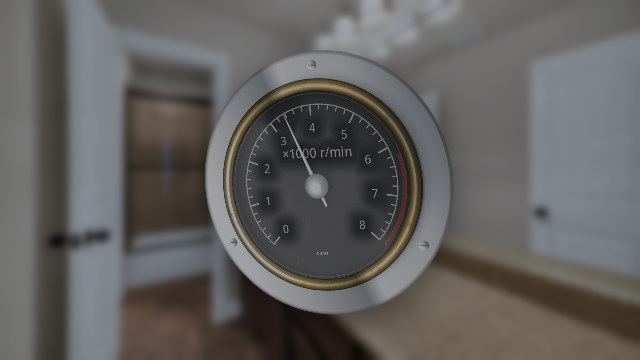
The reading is {"value": 3400, "unit": "rpm"}
